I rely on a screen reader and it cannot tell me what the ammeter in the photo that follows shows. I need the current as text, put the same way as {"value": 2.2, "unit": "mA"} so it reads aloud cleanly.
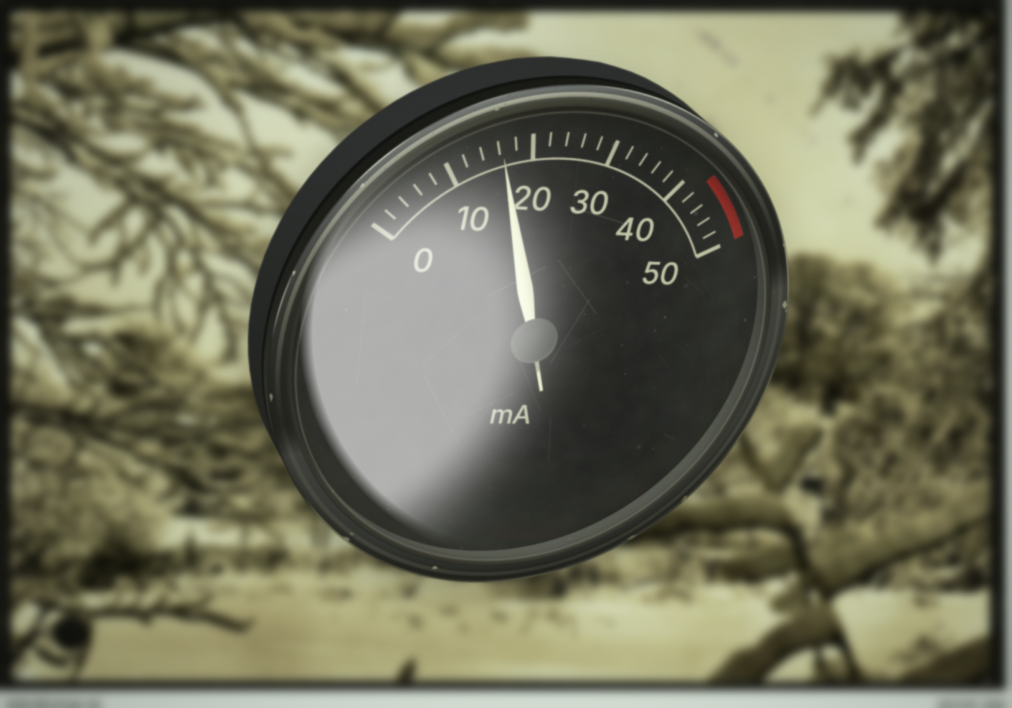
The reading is {"value": 16, "unit": "mA"}
